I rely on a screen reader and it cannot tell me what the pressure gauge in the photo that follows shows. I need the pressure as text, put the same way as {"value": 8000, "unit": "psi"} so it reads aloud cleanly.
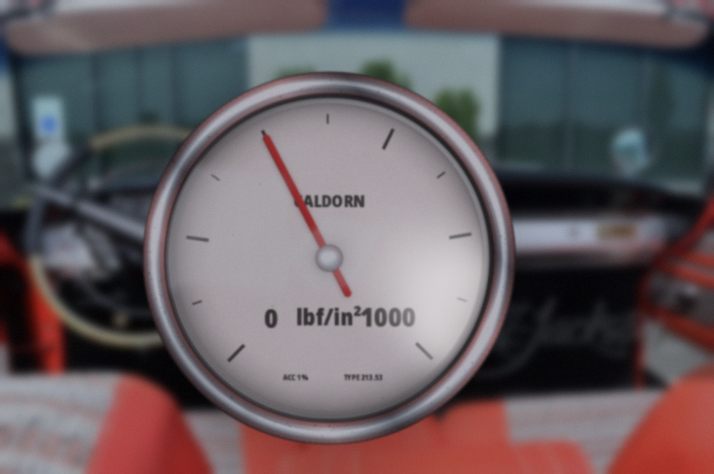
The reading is {"value": 400, "unit": "psi"}
